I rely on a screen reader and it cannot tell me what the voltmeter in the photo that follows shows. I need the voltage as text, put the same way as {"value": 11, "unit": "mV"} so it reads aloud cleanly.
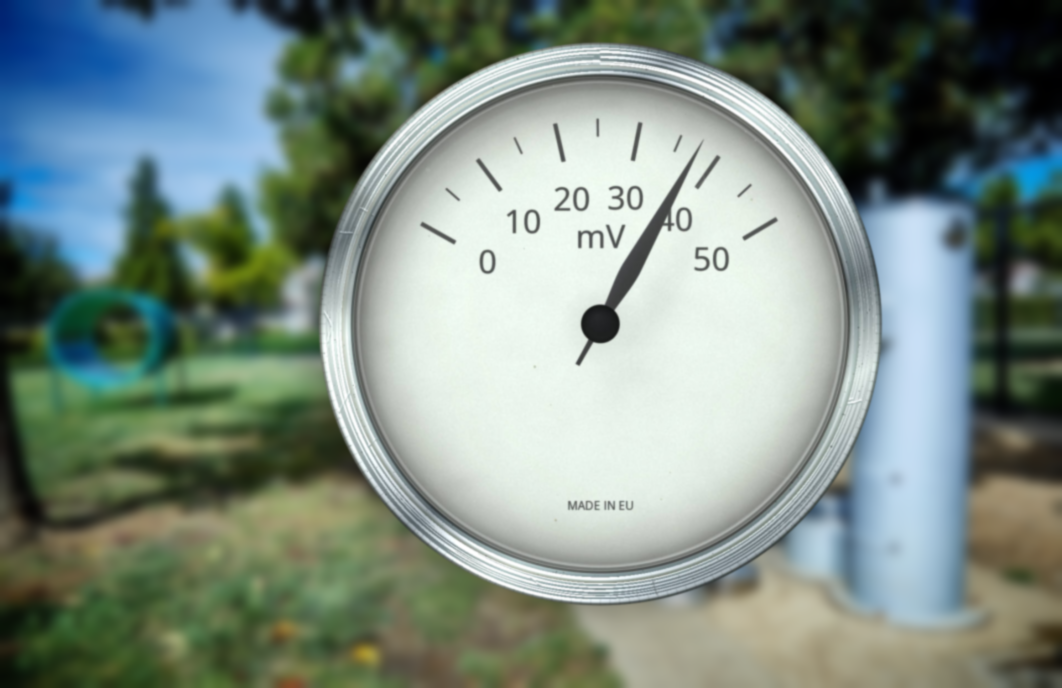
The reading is {"value": 37.5, "unit": "mV"}
